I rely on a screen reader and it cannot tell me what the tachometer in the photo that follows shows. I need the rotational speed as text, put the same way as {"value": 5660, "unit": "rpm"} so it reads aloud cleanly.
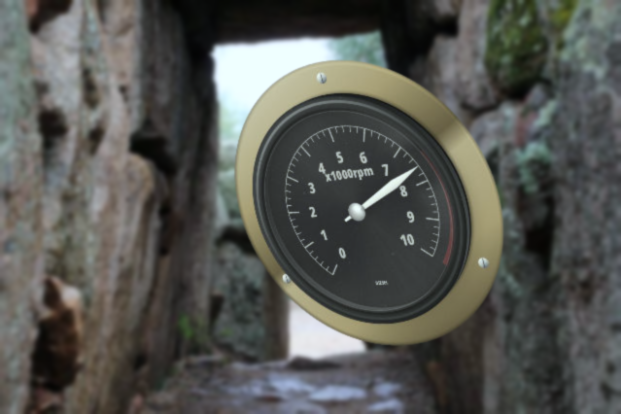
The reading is {"value": 7600, "unit": "rpm"}
